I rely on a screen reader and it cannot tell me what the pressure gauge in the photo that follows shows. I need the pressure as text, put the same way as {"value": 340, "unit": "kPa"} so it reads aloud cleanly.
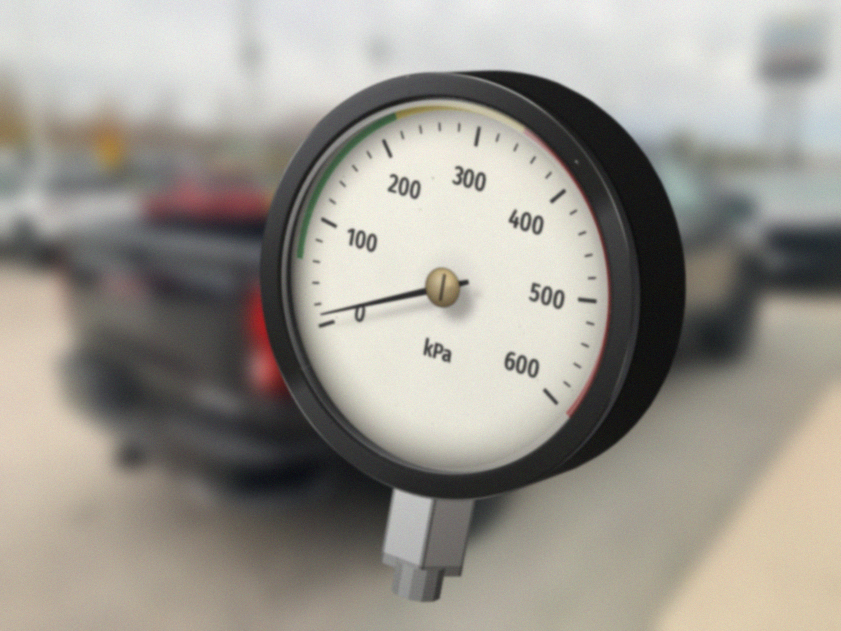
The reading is {"value": 10, "unit": "kPa"}
